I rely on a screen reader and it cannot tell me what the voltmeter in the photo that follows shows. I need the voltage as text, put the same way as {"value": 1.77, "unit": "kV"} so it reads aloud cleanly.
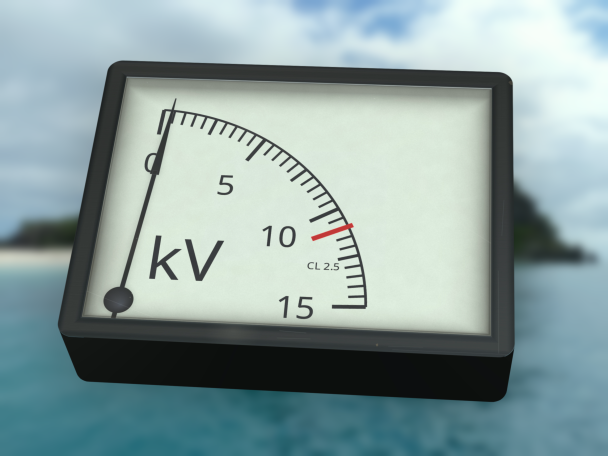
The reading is {"value": 0.5, "unit": "kV"}
